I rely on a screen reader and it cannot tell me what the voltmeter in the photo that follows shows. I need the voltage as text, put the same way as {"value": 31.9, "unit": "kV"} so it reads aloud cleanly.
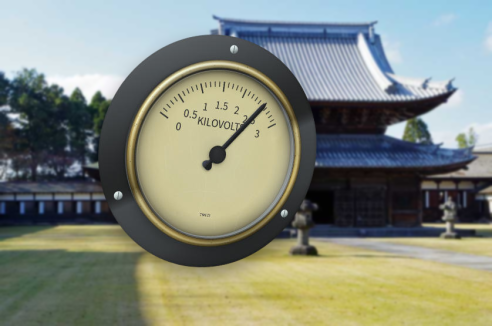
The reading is {"value": 2.5, "unit": "kV"}
